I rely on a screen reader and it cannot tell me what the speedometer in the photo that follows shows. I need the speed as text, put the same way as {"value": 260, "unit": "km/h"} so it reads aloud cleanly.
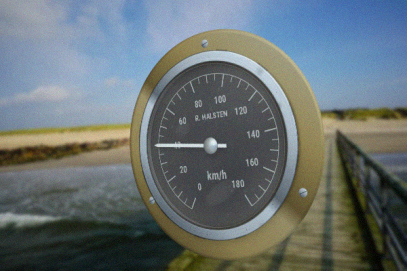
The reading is {"value": 40, "unit": "km/h"}
